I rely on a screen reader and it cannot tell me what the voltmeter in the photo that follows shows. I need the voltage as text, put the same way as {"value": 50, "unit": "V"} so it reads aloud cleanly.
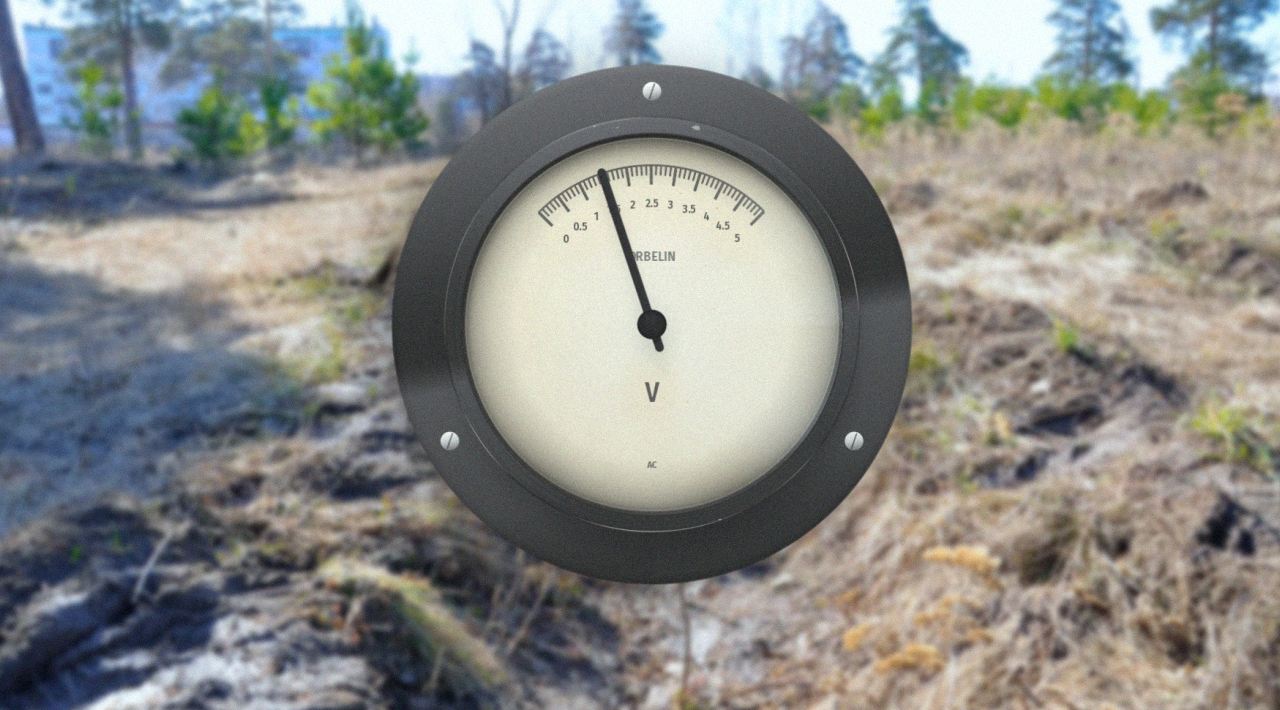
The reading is {"value": 1.5, "unit": "V"}
